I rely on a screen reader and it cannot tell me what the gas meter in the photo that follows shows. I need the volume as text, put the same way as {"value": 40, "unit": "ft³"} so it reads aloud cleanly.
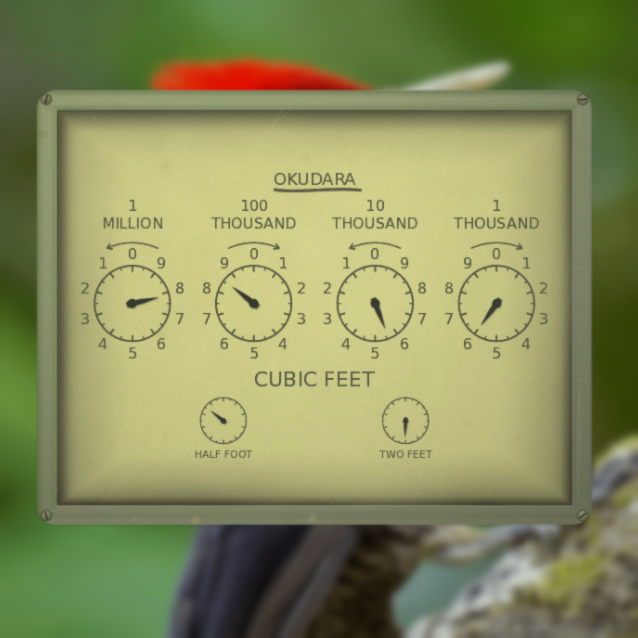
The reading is {"value": 785600, "unit": "ft³"}
